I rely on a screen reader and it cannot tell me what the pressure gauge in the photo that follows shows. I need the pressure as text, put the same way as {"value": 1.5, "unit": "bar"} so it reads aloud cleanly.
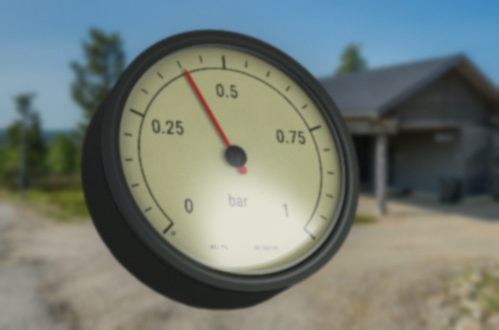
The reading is {"value": 0.4, "unit": "bar"}
